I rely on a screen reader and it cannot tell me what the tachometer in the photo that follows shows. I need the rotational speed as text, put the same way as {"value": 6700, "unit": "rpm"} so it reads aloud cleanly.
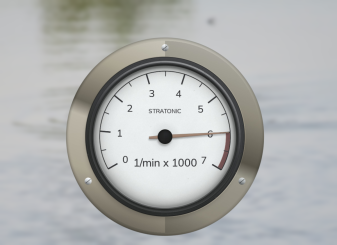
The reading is {"value": 6000, "unit": "rpm"}
